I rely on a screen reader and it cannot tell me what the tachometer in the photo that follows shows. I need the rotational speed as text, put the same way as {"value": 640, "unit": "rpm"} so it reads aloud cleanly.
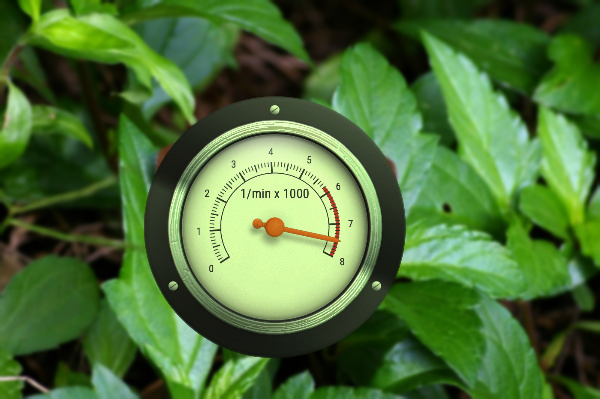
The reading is {"value": 7500, "unit": "rpm"}
